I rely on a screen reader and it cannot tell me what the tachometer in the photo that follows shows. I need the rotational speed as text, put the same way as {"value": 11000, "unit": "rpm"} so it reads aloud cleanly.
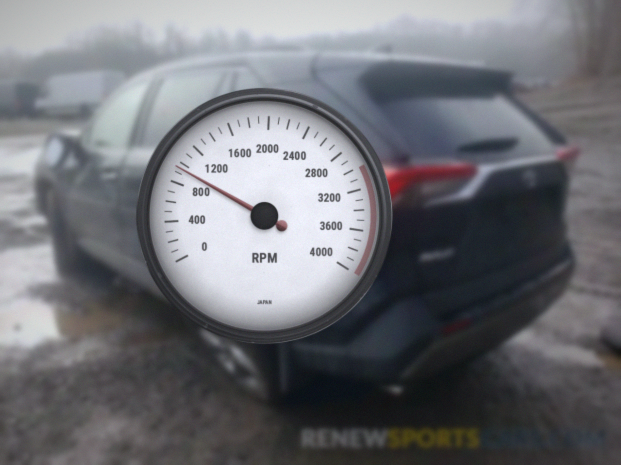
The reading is {"value": 950, "unit": "rpm"}
